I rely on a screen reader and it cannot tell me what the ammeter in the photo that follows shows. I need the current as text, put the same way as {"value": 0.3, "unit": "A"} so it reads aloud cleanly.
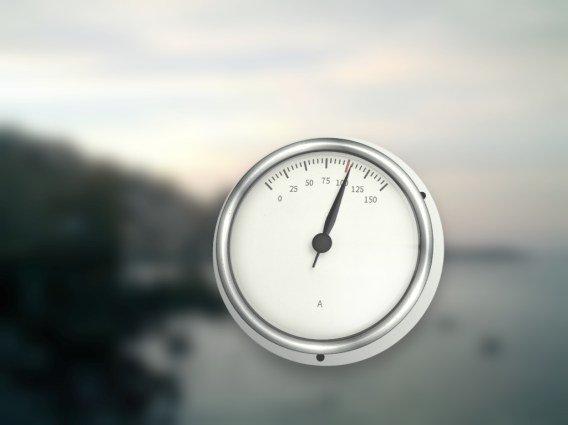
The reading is {"value": 105, "unit": "A"}
